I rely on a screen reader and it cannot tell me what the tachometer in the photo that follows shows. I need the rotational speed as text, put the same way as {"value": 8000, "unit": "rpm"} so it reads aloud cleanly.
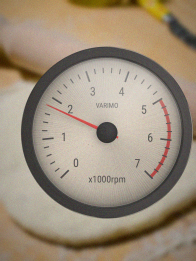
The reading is {"value": 1800, "unit": "rpm"}
